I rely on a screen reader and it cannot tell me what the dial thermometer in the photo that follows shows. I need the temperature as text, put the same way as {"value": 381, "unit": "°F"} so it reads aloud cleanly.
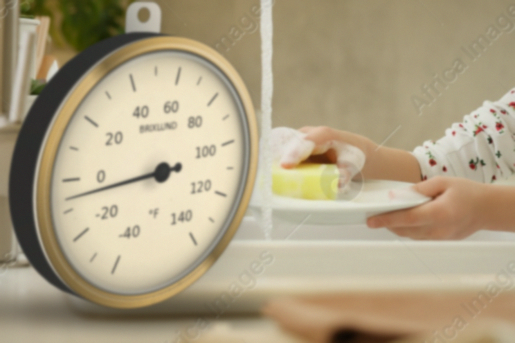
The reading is {"value": -5, "unit": "°F"}
